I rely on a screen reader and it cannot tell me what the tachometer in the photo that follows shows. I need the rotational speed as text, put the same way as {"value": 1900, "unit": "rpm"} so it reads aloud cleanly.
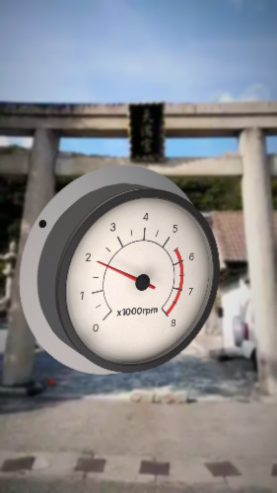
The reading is {"value": 2000, "unit": "rpm"}
